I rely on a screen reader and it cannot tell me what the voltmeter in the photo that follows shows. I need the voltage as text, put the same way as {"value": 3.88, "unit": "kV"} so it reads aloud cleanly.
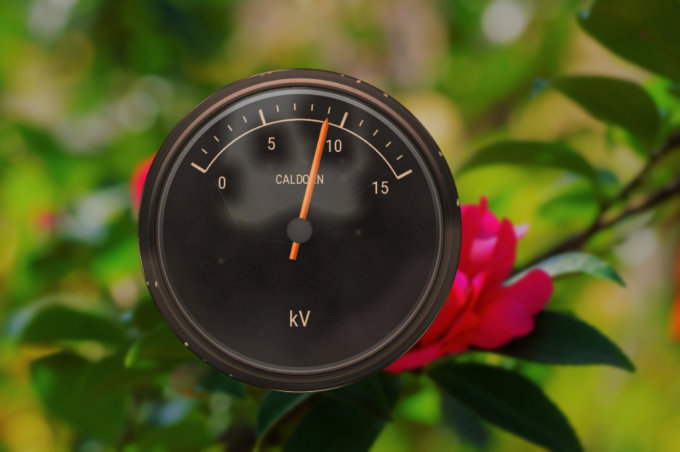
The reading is {"value": 9, "unit": "kV"}
